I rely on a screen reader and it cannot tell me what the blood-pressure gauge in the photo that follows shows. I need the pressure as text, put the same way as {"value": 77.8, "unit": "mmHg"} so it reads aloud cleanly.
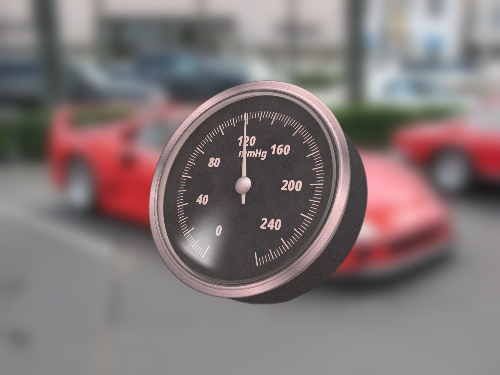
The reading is {"value": 120, "unit": "mmHg"}
